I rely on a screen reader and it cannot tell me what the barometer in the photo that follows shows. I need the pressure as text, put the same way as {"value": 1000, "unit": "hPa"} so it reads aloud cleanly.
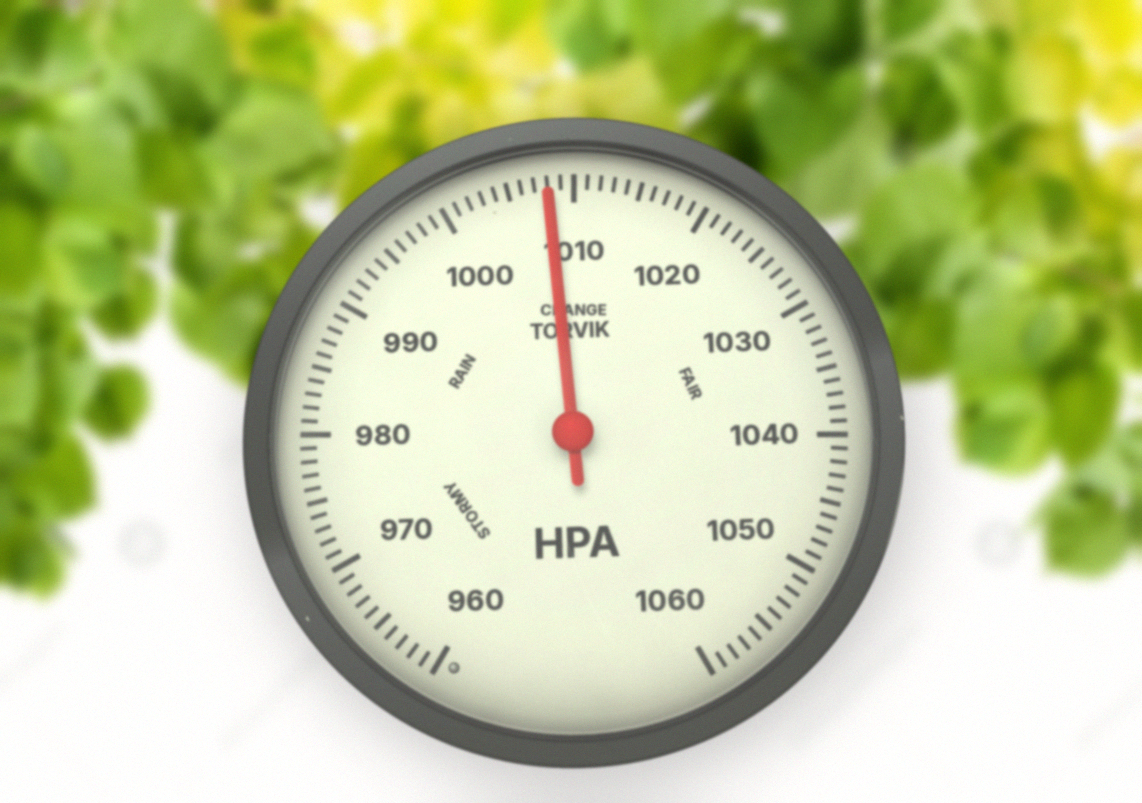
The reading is {"value": 1008, "unit": "hPa"}
